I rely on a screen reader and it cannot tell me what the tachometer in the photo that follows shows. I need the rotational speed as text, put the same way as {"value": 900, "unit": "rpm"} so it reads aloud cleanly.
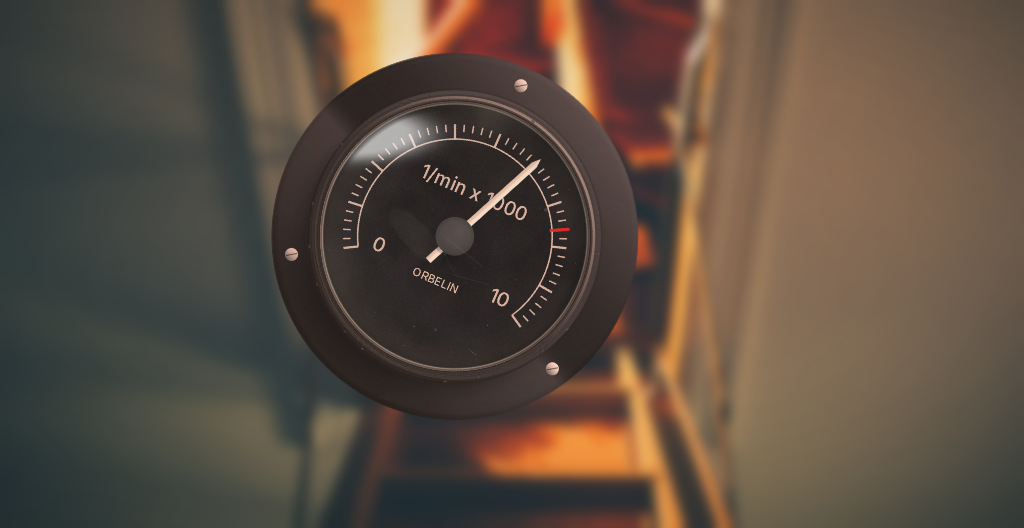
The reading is {"value": 6000, "unit": "rpm"}
